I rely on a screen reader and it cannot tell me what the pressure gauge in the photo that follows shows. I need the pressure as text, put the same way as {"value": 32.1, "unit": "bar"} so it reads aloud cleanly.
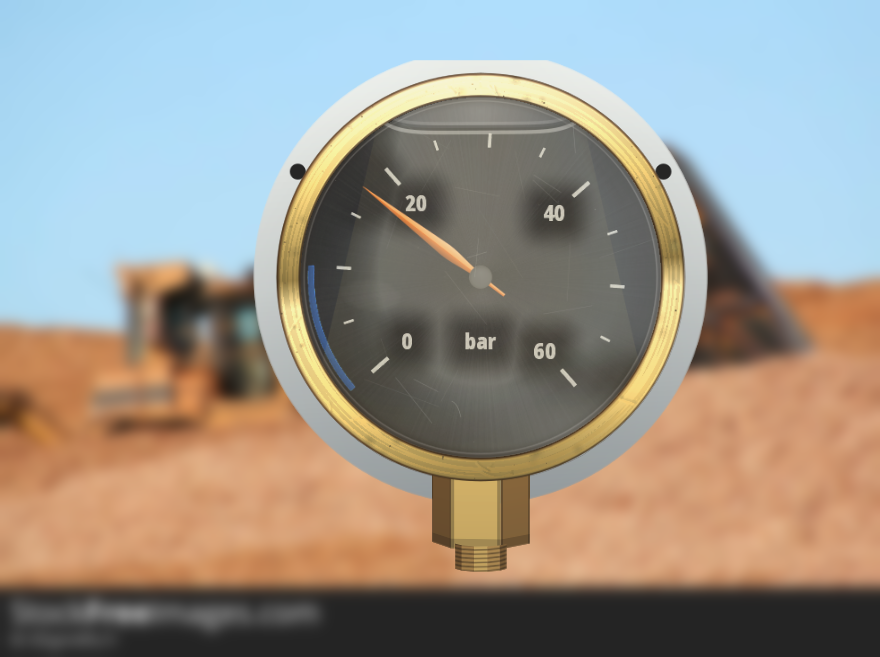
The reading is {"value": 17.5, "unit": "bar"}
